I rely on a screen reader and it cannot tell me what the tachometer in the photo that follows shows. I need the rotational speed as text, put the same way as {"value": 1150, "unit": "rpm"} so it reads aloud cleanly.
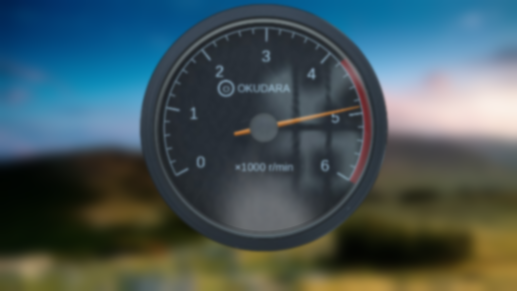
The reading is {"value": 4900, "unit": "rpm"}
